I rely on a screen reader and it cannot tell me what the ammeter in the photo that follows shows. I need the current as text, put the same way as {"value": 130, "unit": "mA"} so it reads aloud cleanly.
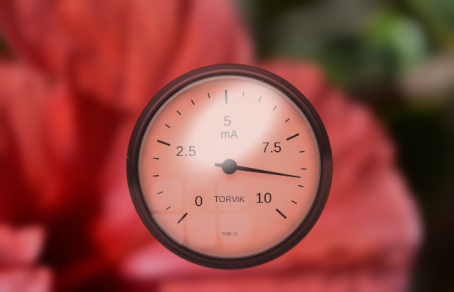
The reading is {"value": 8.75, "unit": "mA"}
